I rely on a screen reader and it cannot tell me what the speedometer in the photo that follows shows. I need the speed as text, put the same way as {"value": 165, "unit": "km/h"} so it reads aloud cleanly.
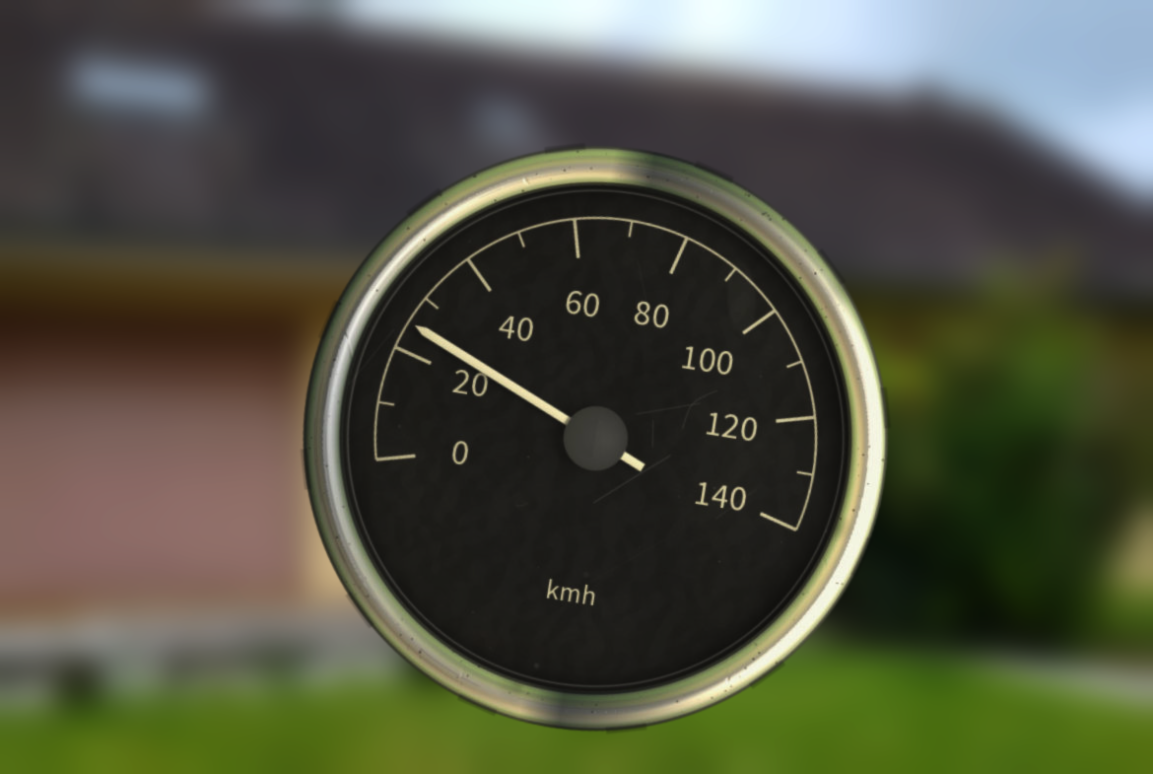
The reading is {"value": 25, "unit": "km/h"}
